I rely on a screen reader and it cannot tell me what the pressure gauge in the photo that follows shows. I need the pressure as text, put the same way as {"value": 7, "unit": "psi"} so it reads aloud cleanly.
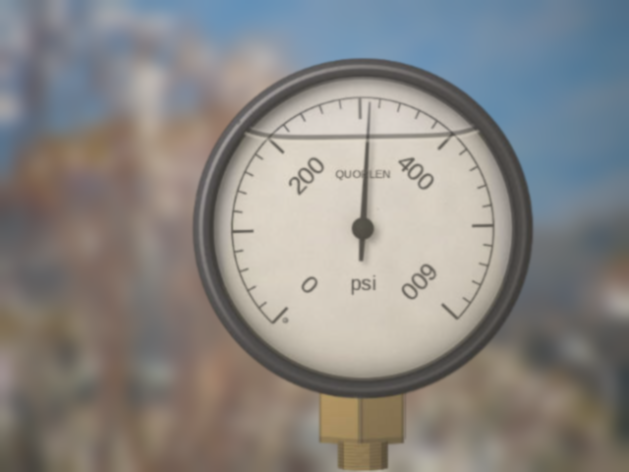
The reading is {"value": 310, "unit": "psi"}
